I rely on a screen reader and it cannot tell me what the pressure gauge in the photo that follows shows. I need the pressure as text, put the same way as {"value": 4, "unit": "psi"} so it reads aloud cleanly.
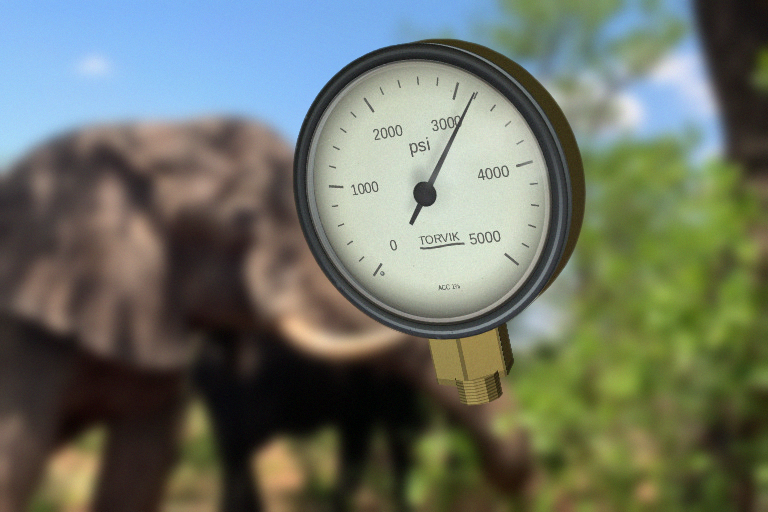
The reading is {"value": 3200, "unit": "psi"}
